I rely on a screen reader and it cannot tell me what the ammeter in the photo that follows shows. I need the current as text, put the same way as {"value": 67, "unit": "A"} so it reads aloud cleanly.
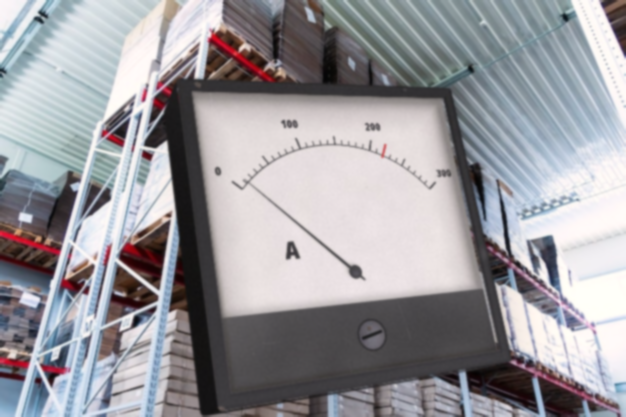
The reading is {"value": 10, "unit": "A"}
